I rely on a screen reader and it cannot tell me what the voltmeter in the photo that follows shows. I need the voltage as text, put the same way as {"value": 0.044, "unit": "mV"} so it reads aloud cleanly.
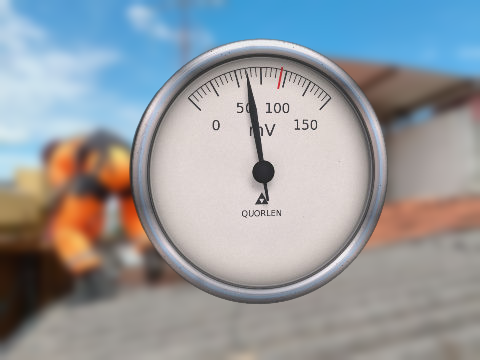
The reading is {"value": 60, "unit": "mV"}
